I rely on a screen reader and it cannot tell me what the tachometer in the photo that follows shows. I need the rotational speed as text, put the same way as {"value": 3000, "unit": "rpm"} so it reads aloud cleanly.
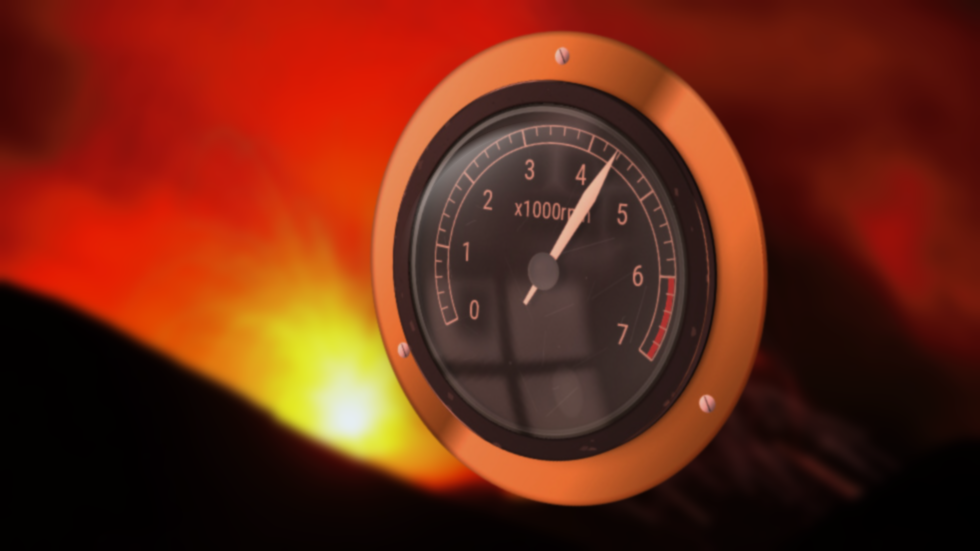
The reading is {"value": 4400, "unit": "rpm"}
